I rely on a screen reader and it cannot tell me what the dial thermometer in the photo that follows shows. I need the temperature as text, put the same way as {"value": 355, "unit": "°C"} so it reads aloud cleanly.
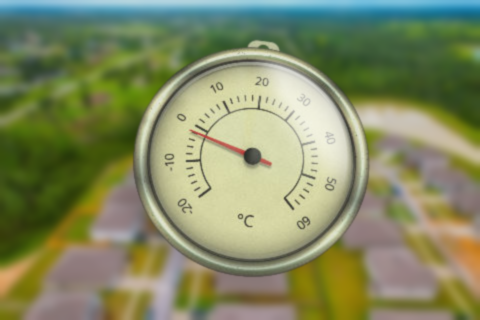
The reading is {"value": -2, "unit": "°C"}
